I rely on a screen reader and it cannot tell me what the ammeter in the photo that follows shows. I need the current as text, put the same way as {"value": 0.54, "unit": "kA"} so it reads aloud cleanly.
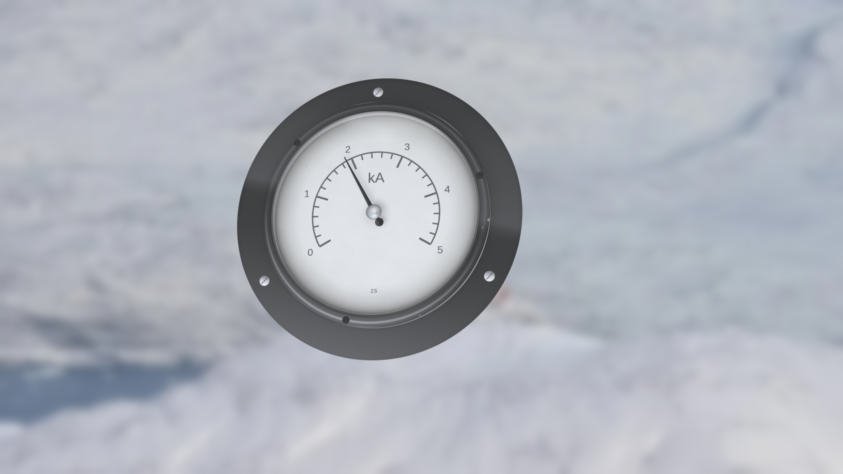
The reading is {"value": 1.9, "unit": "kA"}
